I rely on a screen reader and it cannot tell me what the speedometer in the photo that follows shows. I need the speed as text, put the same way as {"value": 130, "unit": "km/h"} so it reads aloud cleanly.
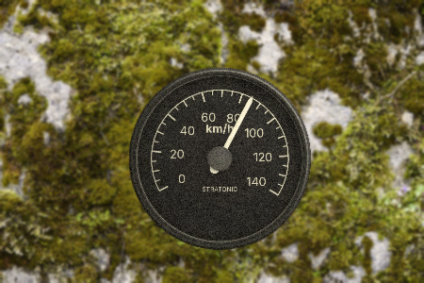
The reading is {"value": 85, "unit": "km/h"}
